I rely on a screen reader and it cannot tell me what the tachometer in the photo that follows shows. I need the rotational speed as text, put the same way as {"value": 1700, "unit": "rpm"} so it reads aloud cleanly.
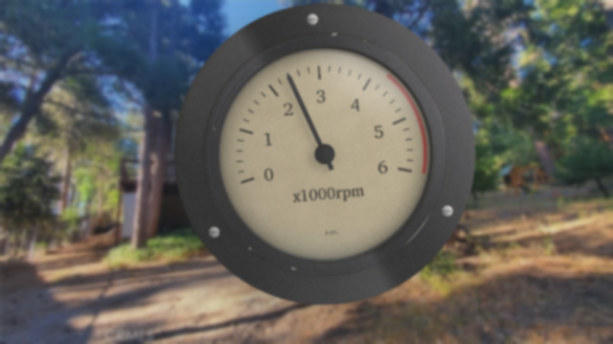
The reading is {"value": 2400, "unit": "rpm"}
